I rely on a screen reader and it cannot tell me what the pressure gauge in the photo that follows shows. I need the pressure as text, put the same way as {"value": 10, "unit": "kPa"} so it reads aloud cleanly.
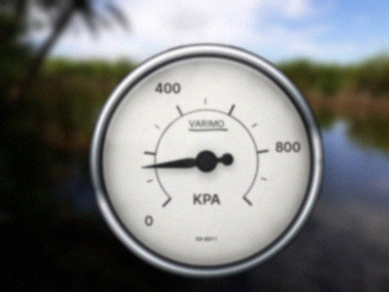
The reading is {"value": 150, "unit": "kPa"}
